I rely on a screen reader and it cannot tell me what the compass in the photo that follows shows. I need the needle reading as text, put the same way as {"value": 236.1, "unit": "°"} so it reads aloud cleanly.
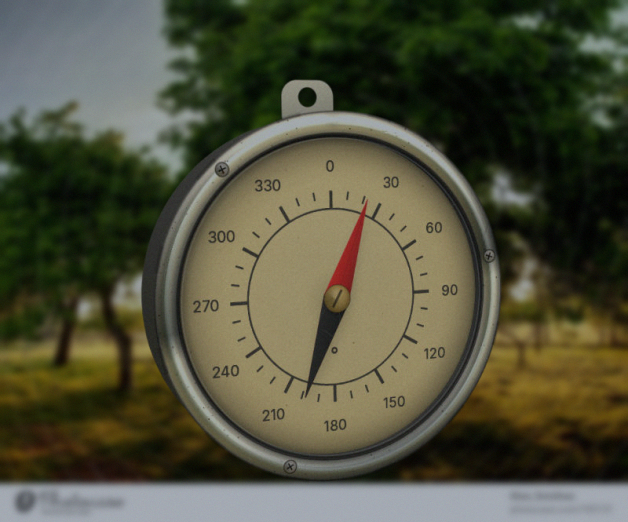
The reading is {"value": 20, "unit": "°"}
